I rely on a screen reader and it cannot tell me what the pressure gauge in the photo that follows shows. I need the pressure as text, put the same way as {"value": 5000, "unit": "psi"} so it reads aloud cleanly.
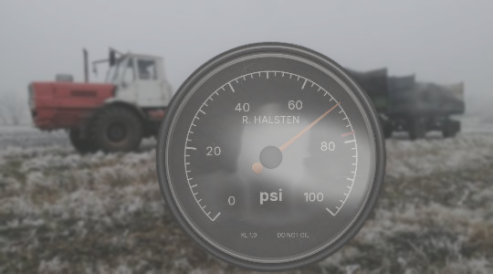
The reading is {"value": 70, "unit": "psi"}
